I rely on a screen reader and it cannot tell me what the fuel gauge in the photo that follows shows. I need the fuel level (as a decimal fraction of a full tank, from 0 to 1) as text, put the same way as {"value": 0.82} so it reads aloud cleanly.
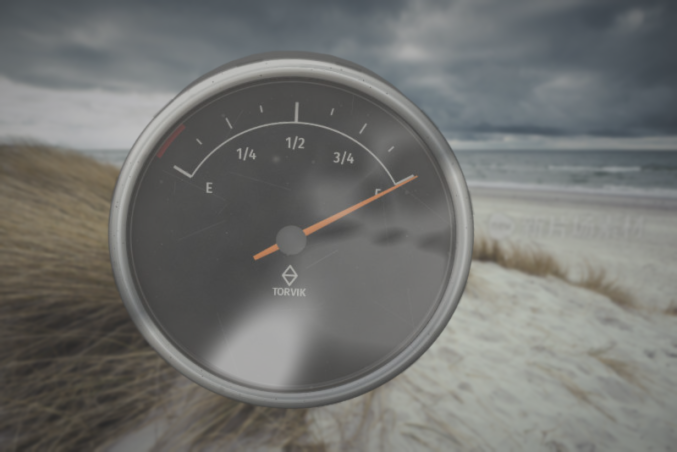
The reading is {"value": 1}
